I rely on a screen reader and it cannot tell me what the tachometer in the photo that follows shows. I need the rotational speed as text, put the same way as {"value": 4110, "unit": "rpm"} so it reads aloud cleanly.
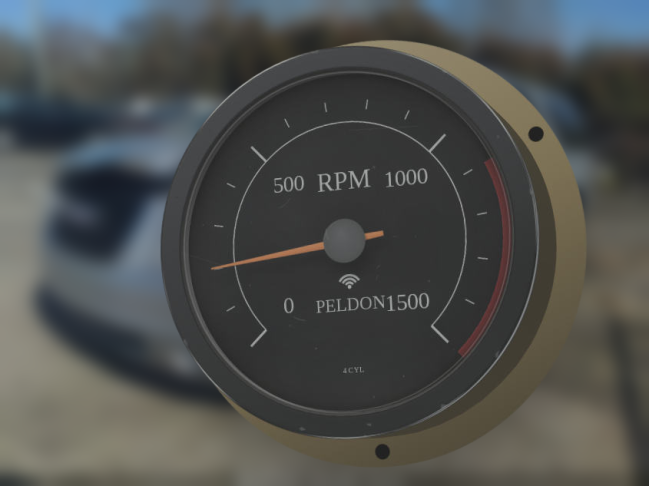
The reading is {"value": 200, "unit": "rpm"}
